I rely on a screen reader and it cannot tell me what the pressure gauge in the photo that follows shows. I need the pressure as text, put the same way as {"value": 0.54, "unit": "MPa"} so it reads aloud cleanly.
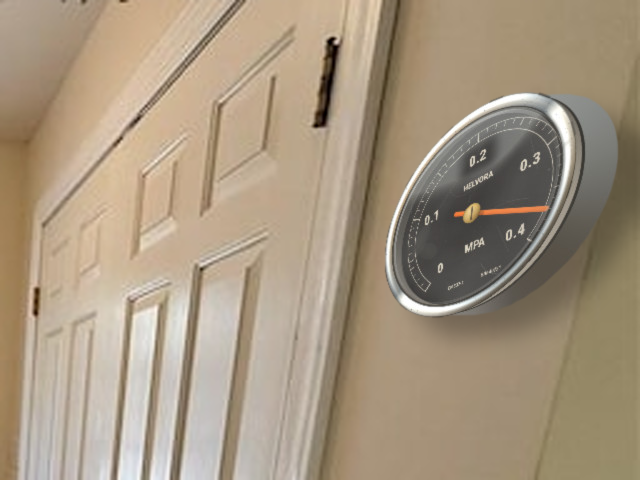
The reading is {"value": 0.37, "unit": "MPa"}
